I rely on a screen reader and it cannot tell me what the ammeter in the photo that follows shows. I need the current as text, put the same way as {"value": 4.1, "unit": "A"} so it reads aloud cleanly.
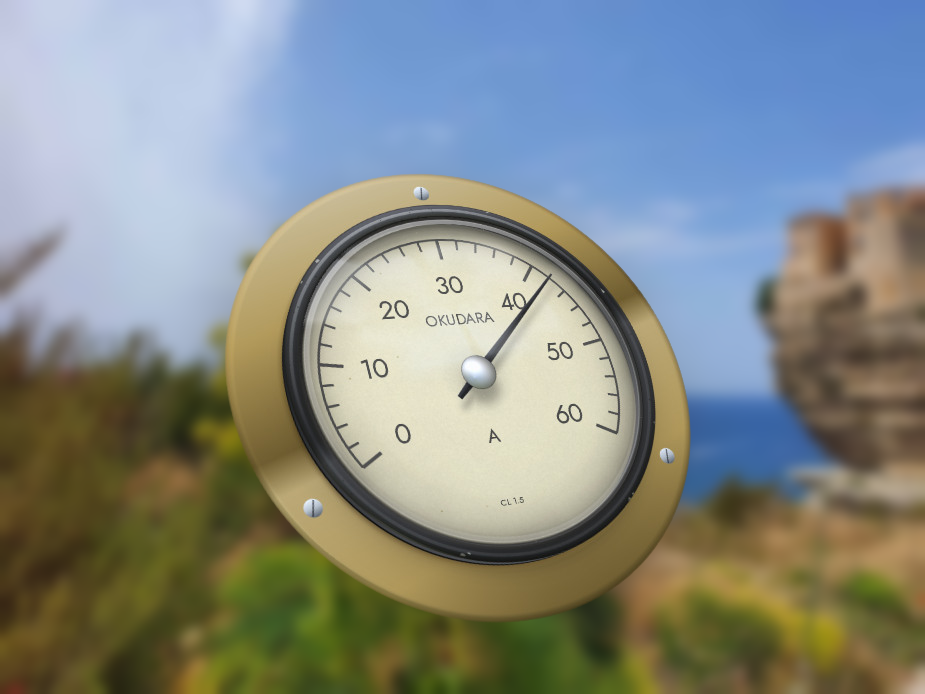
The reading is {"value": 42, "unit": "A"}
